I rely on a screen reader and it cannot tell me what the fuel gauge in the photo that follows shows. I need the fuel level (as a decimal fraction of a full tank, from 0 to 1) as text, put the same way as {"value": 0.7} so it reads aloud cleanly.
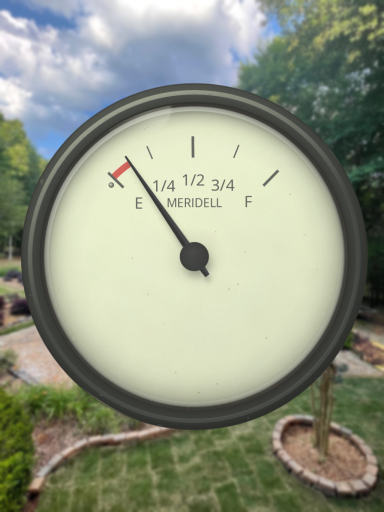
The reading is {"value": 0.125}
